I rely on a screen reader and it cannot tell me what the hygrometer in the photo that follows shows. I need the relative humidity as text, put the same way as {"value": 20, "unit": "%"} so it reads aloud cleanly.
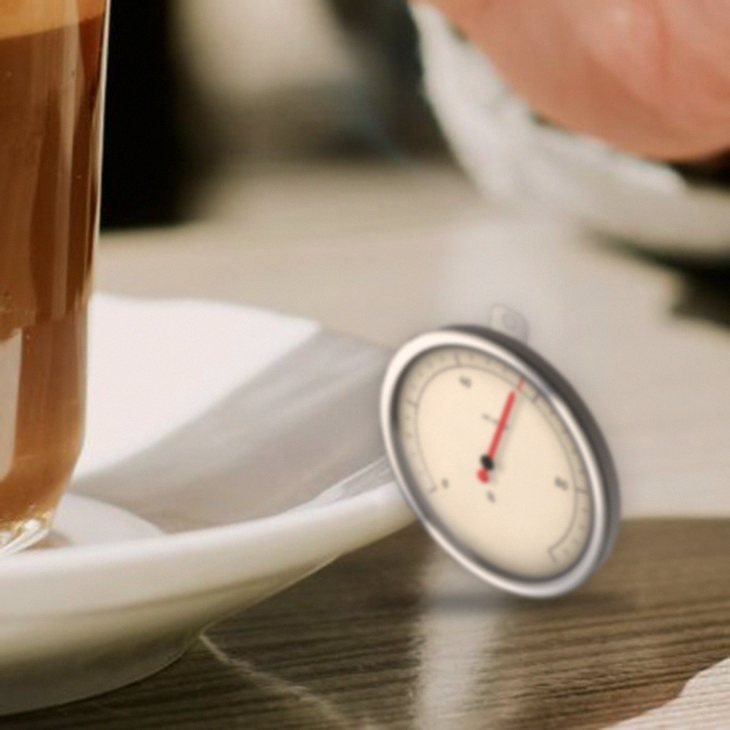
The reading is {"value": 56, "unit": "%"}
